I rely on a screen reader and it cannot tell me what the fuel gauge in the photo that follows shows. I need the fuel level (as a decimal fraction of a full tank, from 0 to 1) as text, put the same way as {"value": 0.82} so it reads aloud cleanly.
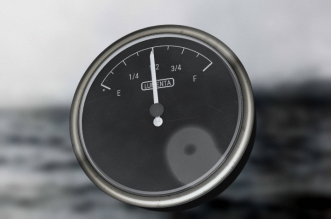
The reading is {"value": 0.5}
